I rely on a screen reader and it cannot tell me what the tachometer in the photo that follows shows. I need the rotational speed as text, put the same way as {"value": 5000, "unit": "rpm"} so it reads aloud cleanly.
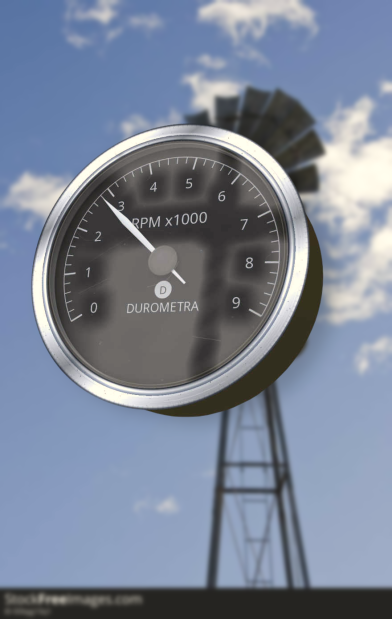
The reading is {"value": 2800, "unit": "rpm"}
